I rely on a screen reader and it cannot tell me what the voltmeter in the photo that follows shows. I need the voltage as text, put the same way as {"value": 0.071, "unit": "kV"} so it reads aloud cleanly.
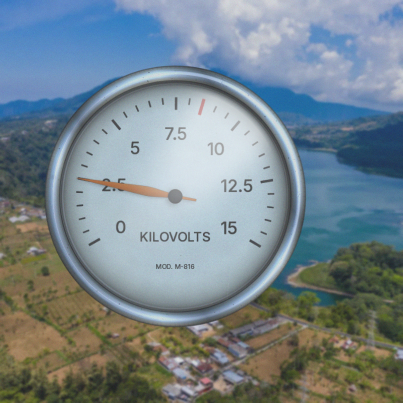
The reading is {"value": 2.5, "unit": "kV"}
